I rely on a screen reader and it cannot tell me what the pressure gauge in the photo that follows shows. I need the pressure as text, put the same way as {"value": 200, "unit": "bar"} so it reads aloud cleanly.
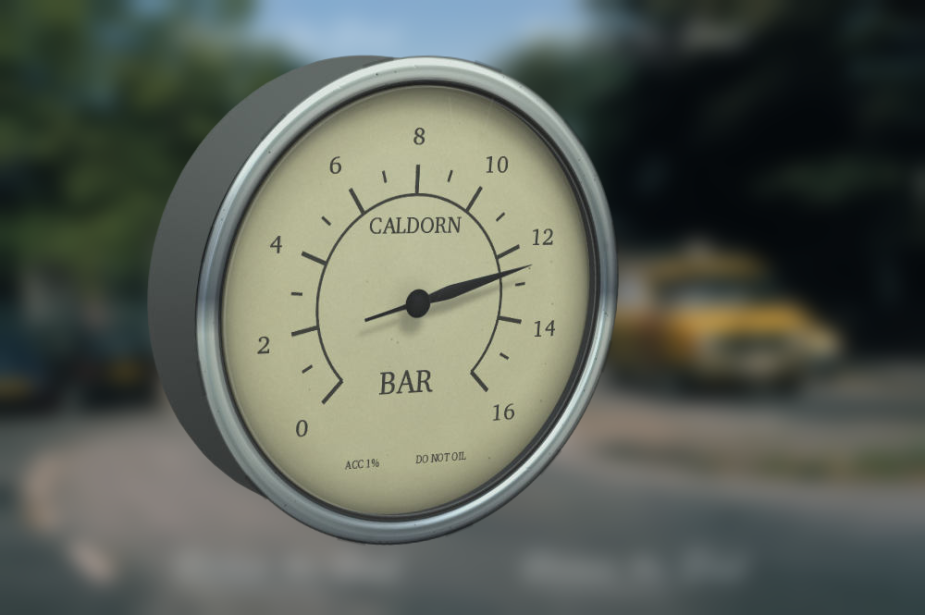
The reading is {"value": 12.5, "unit": "bar"}
